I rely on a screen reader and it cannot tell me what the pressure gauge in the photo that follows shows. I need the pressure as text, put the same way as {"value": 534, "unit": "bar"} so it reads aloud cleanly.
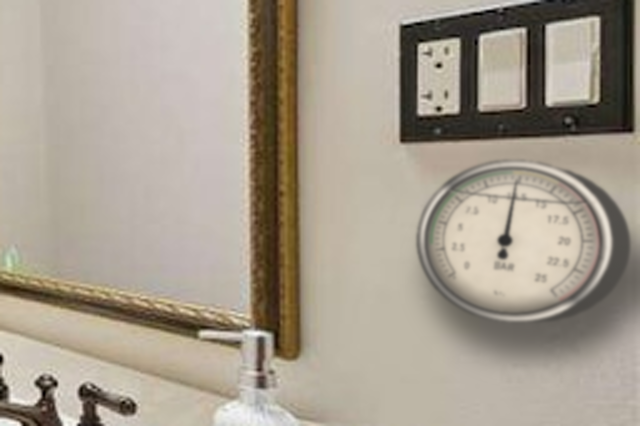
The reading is {"value": 12.5, "unit": "bar"}
